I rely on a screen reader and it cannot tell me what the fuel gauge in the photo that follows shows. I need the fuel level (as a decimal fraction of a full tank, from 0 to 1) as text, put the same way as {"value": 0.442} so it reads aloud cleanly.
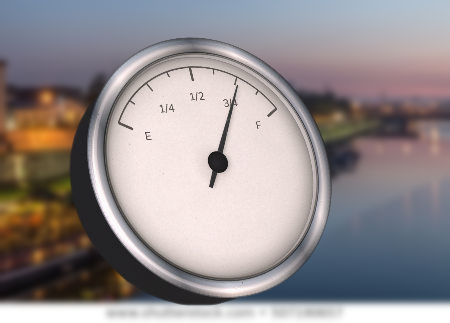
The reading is {"value": 0.75}
